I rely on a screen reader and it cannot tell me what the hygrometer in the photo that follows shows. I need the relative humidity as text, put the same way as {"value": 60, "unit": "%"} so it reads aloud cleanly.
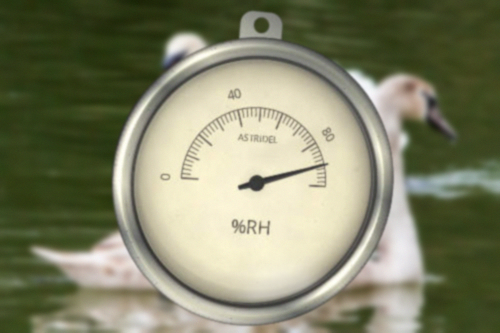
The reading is {"value": 90, "unit": "%"}
